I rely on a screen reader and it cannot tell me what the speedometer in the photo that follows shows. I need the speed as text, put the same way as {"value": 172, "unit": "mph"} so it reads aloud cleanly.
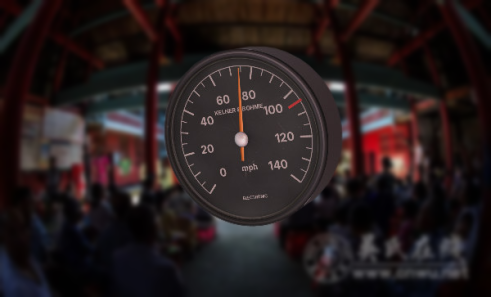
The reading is {"value": 75, "unit": "mph"}
